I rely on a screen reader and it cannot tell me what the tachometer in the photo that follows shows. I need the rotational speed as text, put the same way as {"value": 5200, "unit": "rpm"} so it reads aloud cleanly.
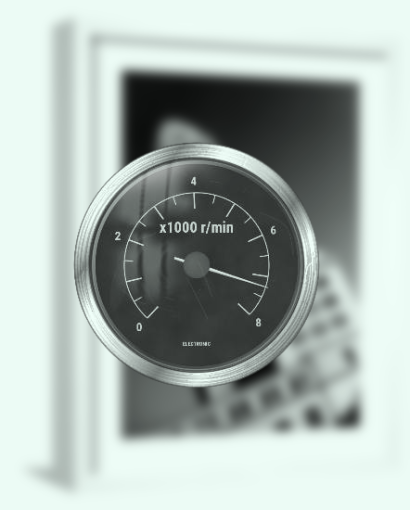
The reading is {"value": 7250, "unit": "rpm"}
